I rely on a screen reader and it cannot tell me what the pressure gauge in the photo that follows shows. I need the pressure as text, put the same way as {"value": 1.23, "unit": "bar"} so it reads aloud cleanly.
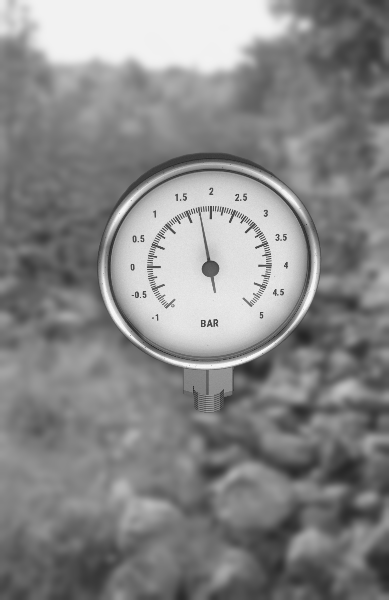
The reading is {"value": 1.75, "unit": "bar"}
